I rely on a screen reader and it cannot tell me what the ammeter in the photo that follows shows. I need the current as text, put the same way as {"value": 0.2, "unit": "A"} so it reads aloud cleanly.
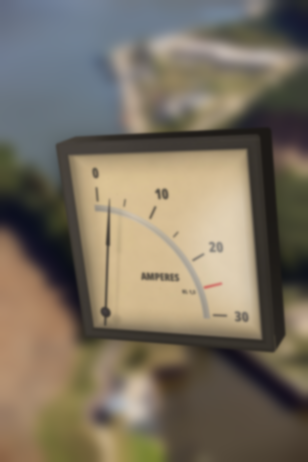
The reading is {"value": 2.5, "unit": "A"}
